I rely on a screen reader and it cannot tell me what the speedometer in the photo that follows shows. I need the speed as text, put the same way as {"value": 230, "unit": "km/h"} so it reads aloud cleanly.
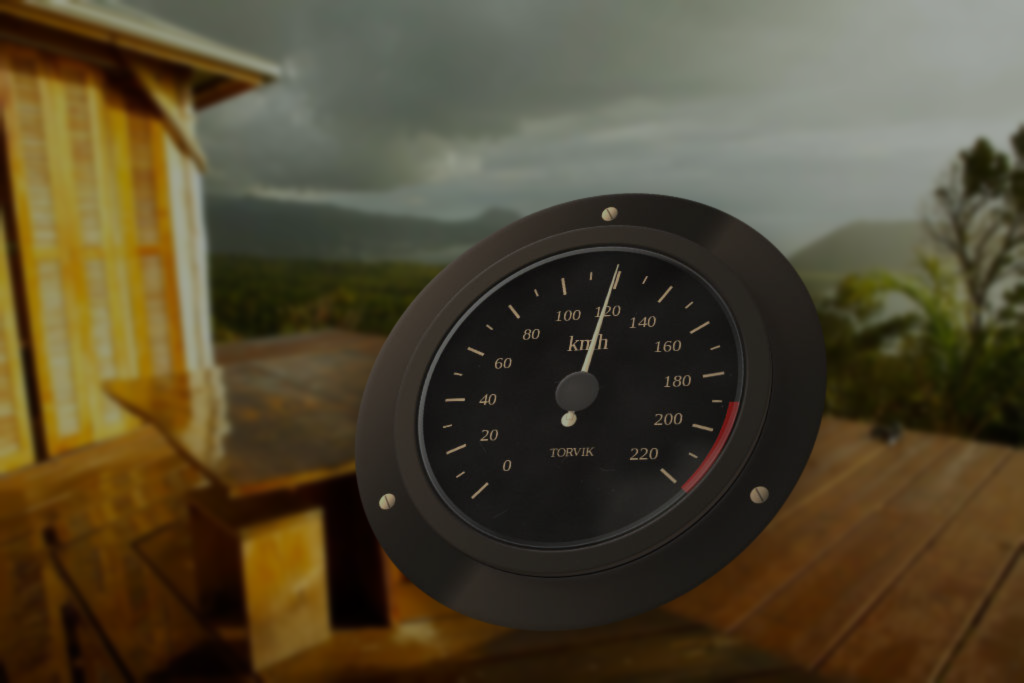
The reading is {"value": 120, "unit": "km/h"}
